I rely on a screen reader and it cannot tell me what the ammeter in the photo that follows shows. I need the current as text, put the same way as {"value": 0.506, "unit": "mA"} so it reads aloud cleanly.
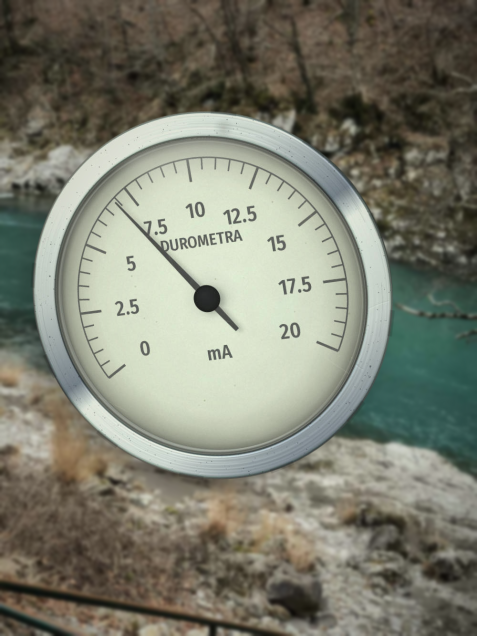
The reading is {"value": 7, "unit": "mA"}
